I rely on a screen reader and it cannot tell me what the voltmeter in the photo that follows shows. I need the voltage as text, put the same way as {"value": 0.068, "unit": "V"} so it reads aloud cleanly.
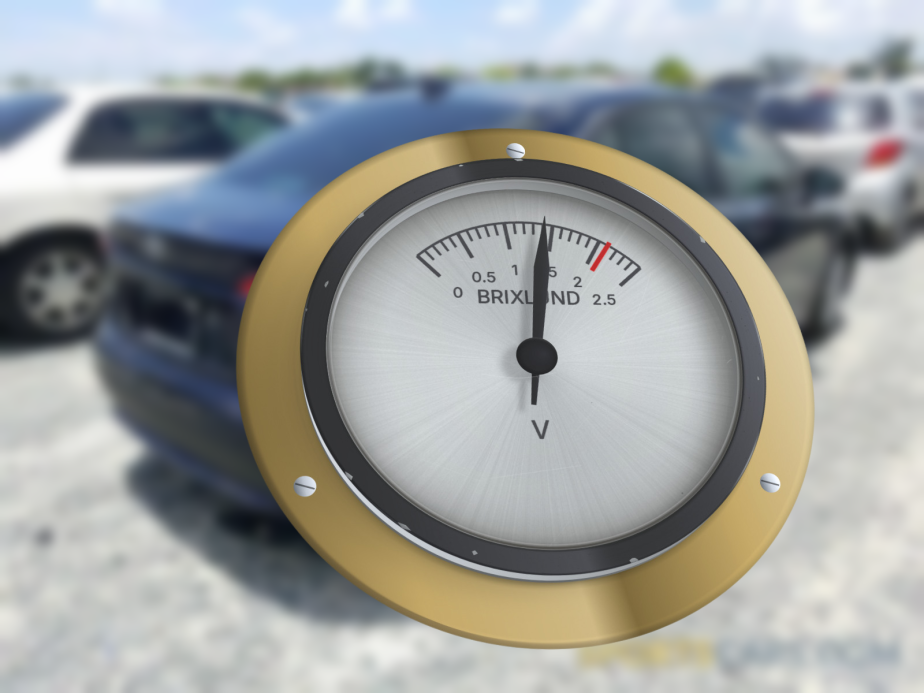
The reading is {"value": 1.4, "unit": "V"}
